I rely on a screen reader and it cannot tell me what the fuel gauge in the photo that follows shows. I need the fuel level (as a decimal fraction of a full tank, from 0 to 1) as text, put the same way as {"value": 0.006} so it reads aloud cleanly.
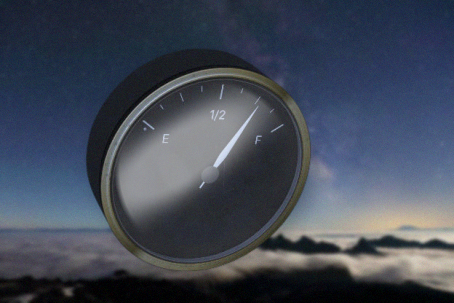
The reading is {"value": 0.75}
